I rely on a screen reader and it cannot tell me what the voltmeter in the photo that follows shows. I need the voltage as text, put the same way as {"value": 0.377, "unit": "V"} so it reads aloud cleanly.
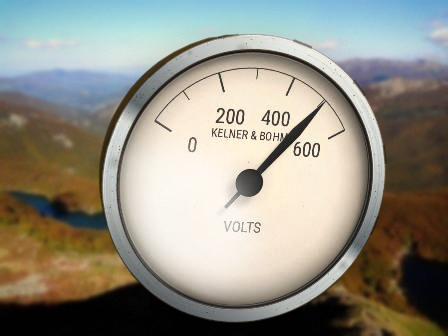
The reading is {"value": 500, "unit": "V"}
